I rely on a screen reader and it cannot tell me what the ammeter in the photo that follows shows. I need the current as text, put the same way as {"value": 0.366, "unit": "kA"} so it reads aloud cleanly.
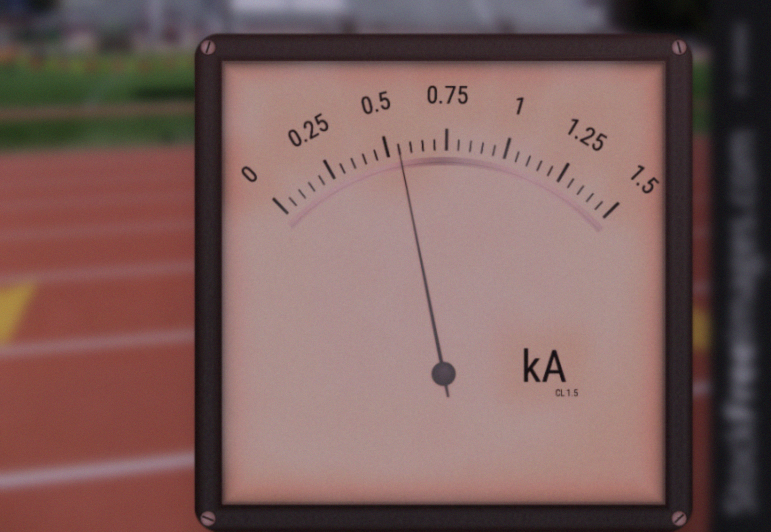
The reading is {"value": 0.55, "unit": "kA"}
